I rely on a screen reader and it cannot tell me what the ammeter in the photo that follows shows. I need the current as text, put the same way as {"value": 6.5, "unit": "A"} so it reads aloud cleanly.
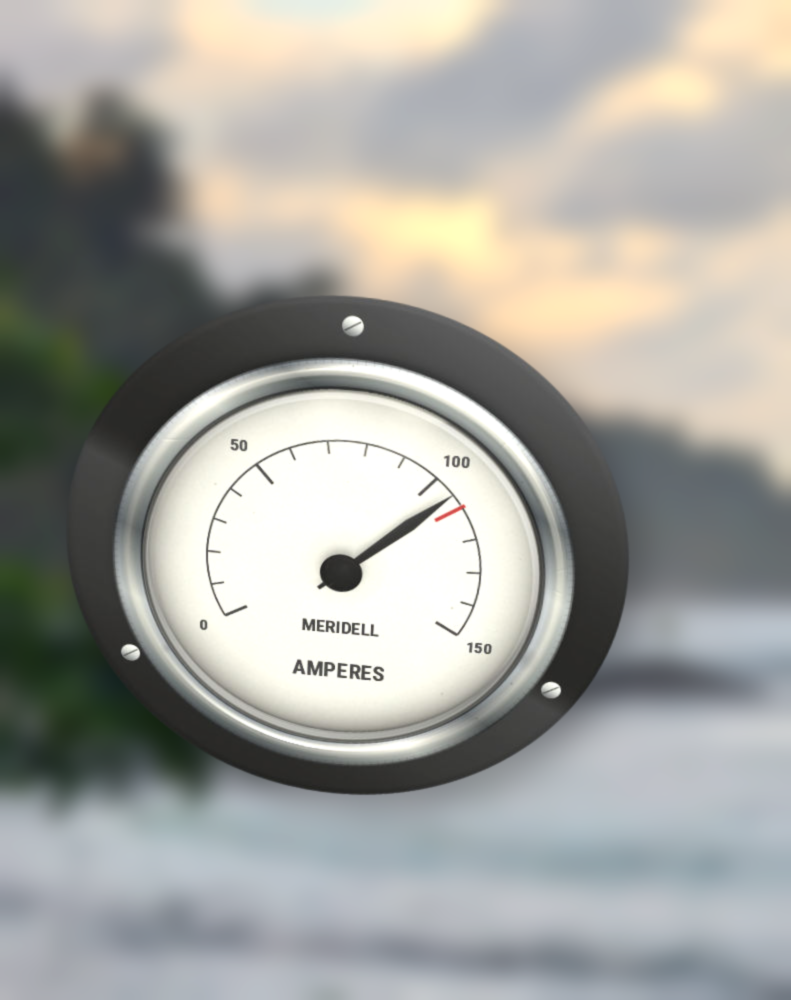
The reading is {"value": 105, "unit": "A"}
